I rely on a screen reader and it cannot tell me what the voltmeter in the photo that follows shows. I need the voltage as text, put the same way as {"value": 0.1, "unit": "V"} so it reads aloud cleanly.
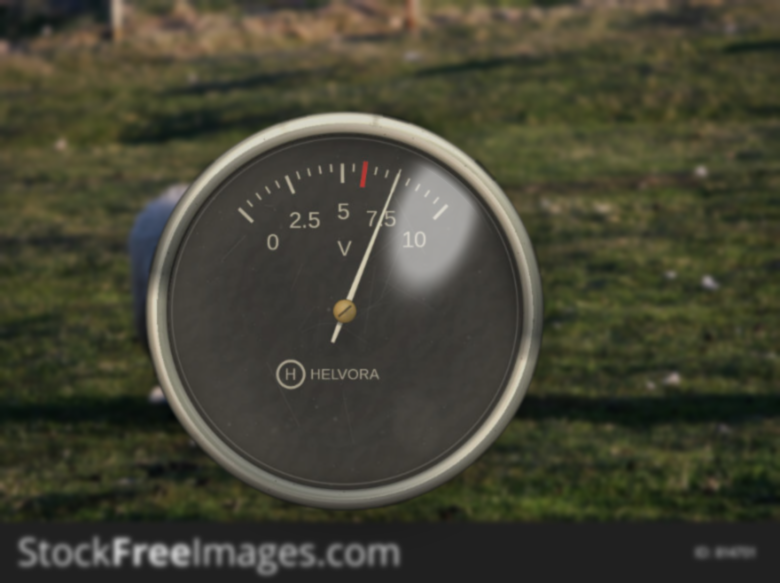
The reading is {"value": 7.5, "unit": "V"}
